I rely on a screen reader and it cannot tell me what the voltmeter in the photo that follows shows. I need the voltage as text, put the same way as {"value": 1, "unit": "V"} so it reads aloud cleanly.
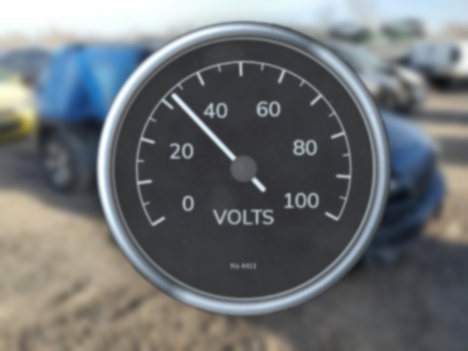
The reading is {"value": 32.5, "unit": "V"}
